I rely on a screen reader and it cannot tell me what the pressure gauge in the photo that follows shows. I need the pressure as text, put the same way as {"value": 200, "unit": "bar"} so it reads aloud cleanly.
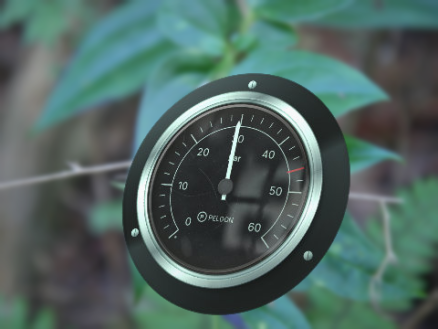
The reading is {"value": 30, "unit": "bar"}
